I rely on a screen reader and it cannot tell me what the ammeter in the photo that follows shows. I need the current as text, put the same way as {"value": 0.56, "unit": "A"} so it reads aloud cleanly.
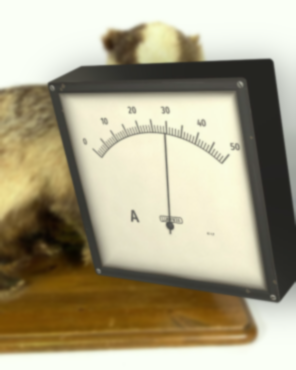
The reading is {"value": 30, "unit": "A"}
